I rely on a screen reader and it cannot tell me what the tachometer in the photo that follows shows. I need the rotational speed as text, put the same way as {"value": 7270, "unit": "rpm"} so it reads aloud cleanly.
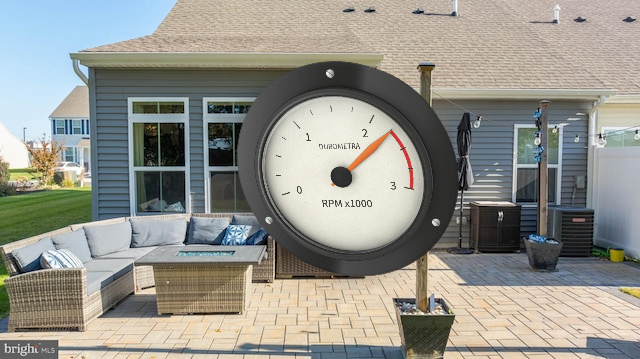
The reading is {"value": 2250, "unit": "rpm"}
